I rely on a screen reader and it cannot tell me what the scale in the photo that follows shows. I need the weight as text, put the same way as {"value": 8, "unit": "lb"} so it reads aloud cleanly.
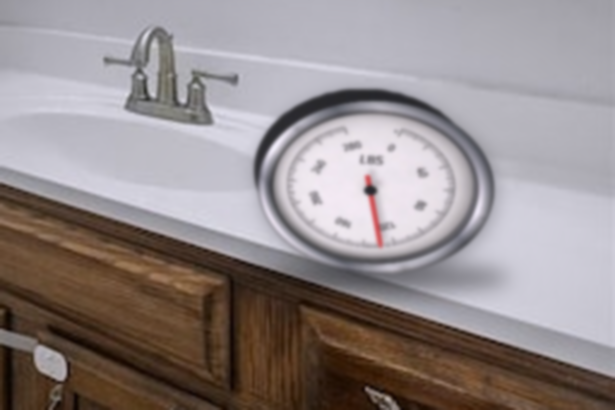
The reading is {"value": 130, "unit": "lb"}
